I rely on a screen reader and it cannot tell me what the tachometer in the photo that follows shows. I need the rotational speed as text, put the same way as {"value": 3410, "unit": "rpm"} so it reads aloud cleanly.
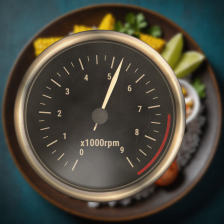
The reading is {"value": 5250, "unit": "rpm"}
